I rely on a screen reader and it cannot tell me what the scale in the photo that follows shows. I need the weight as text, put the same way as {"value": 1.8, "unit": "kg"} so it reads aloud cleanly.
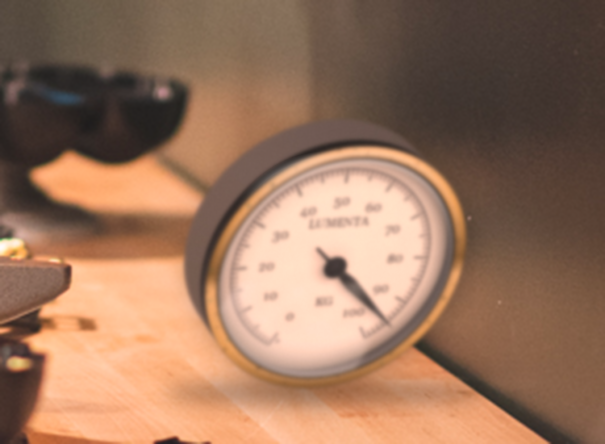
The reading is {"value": 95, "unit": "kg"}
